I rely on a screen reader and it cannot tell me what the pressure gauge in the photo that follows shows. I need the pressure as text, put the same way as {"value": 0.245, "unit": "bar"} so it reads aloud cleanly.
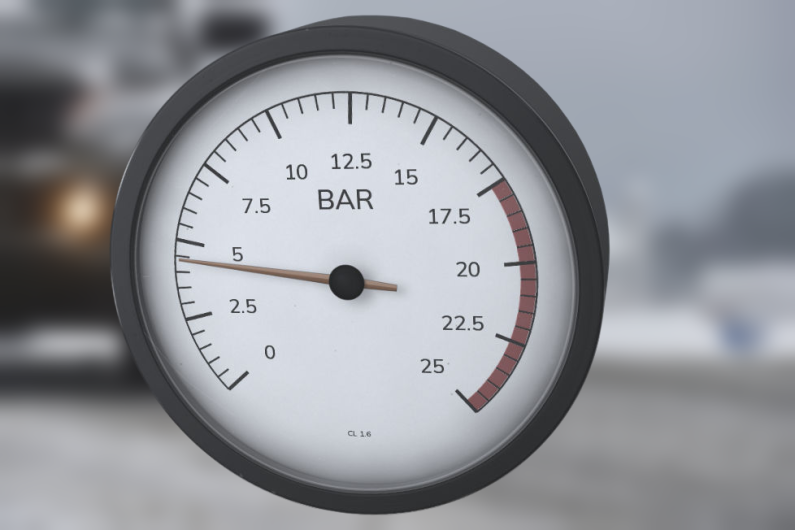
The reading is {"value": 4.5, "unit": "bar"}
